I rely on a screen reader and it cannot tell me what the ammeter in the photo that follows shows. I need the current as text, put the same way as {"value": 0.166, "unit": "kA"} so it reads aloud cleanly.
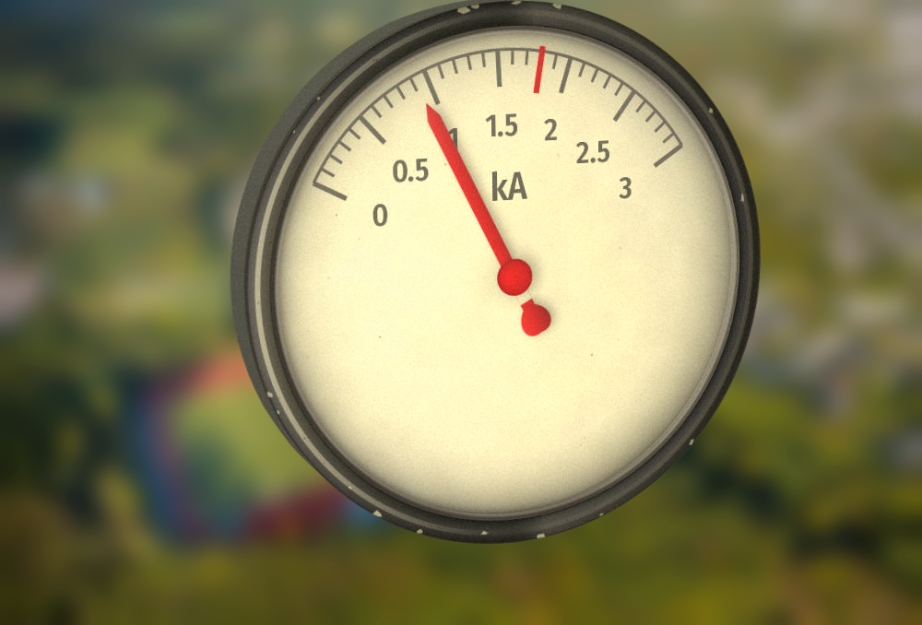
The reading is {"value": 0.9, "unit": "kA"}
